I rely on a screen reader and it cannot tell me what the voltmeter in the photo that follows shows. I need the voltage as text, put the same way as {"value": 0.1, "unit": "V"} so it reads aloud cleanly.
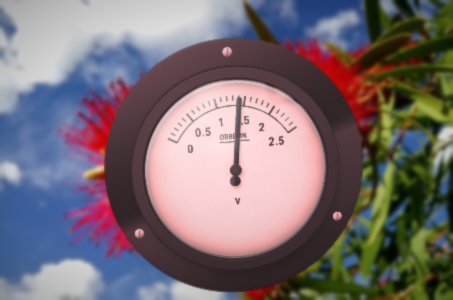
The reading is {"value": 1.4, "unit": "V"}
